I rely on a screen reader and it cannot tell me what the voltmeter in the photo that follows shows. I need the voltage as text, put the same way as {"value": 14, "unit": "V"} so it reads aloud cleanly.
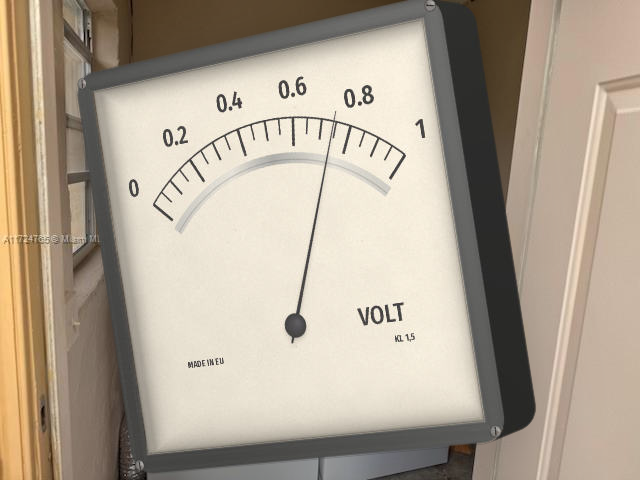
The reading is {"value": 0.75, "unit": "V"}
